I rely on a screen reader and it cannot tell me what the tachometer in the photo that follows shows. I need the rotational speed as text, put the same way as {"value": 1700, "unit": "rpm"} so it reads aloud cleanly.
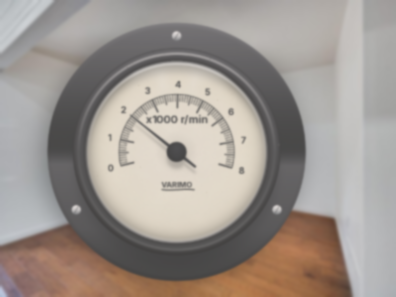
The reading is {"value": 2000, "unit": "rpm"}
